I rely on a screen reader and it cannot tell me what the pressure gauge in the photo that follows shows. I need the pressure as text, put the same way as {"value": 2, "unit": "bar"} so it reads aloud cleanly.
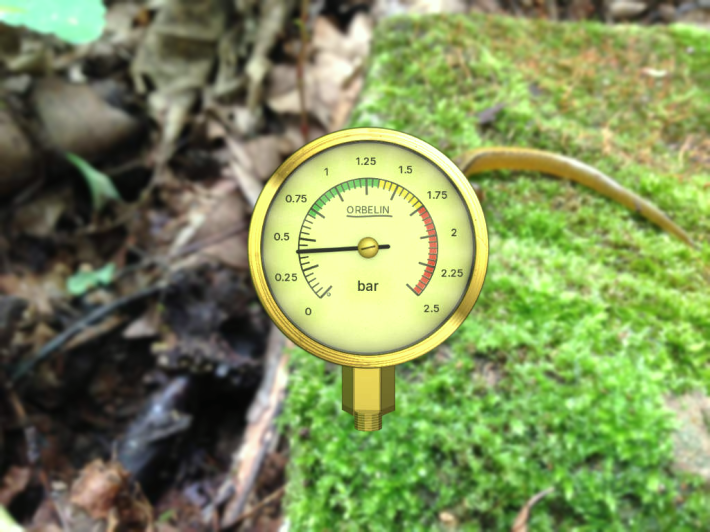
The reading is {"value": 0.4, "unit": "bar"}
